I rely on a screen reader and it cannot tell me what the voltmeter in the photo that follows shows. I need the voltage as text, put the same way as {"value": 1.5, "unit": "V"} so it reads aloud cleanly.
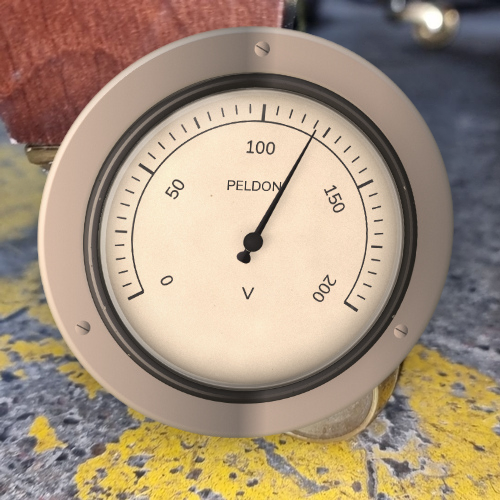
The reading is {"value": 120, "unit": "V"}
